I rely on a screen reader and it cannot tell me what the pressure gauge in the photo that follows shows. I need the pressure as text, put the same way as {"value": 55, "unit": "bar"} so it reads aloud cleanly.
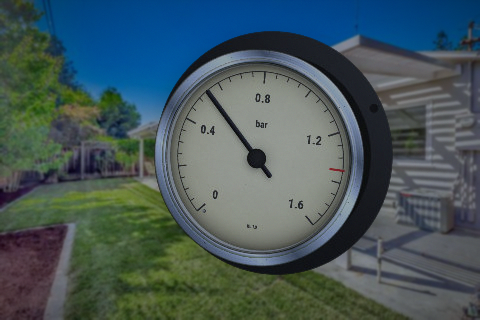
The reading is {"value": 0.55, "unit": "bar"}
